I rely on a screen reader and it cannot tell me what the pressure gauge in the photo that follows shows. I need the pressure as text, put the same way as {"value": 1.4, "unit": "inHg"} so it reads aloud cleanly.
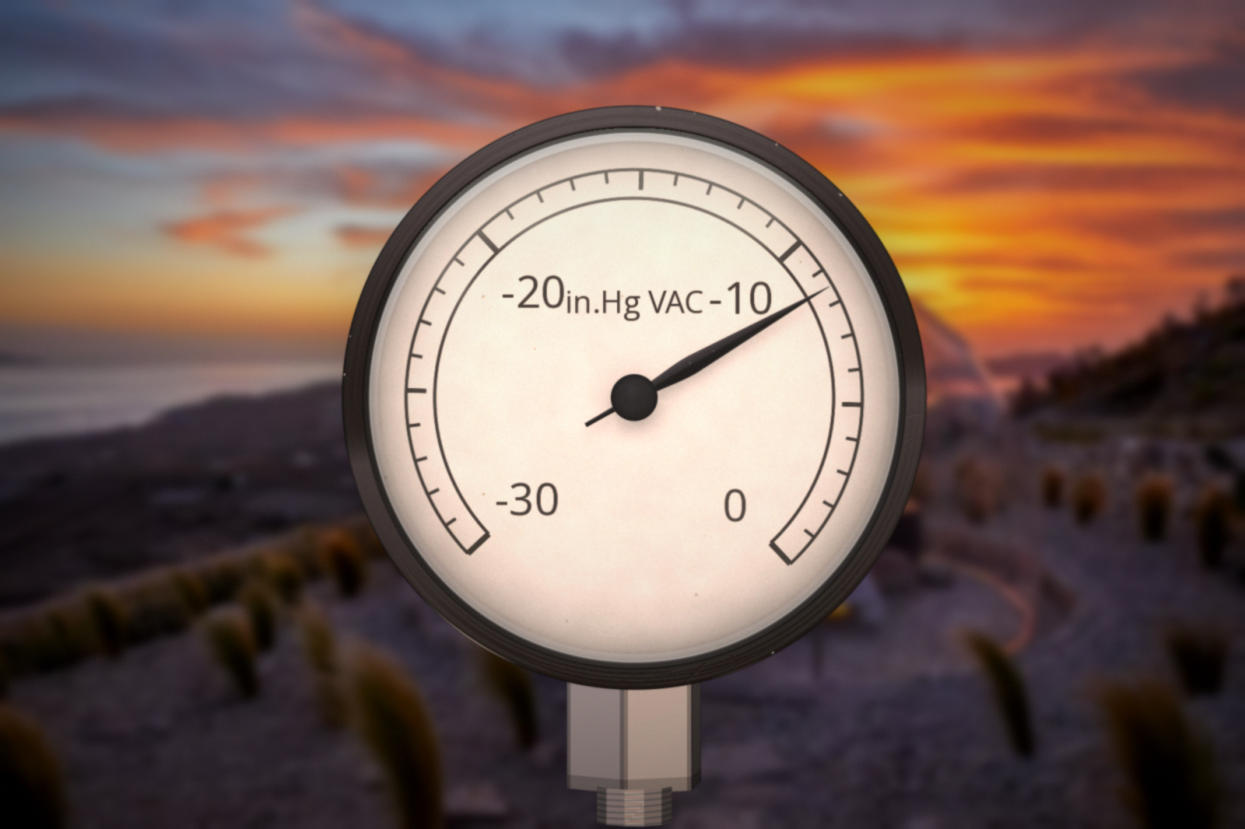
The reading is {"value": -8.5, "unit": "inHg"}
